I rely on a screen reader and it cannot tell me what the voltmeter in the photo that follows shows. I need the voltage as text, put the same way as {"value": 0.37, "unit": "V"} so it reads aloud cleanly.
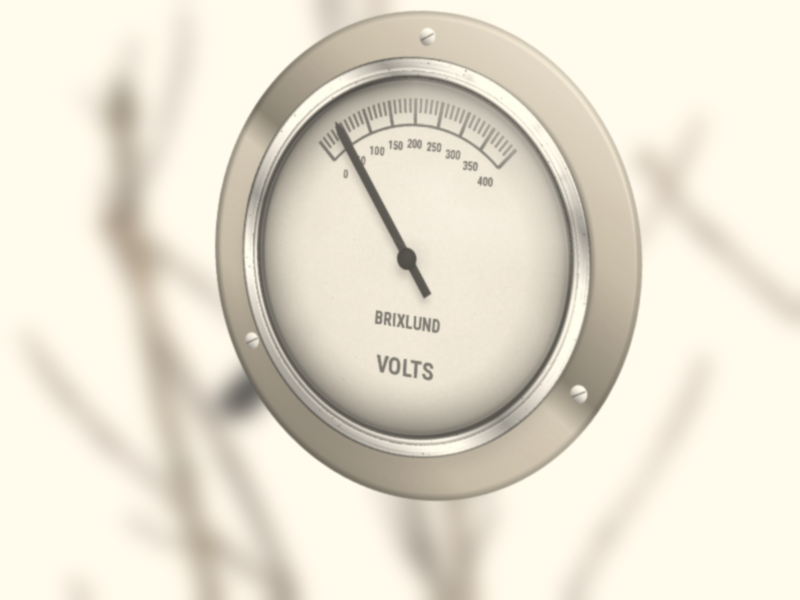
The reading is {"value": 50, "unit": "V"}
